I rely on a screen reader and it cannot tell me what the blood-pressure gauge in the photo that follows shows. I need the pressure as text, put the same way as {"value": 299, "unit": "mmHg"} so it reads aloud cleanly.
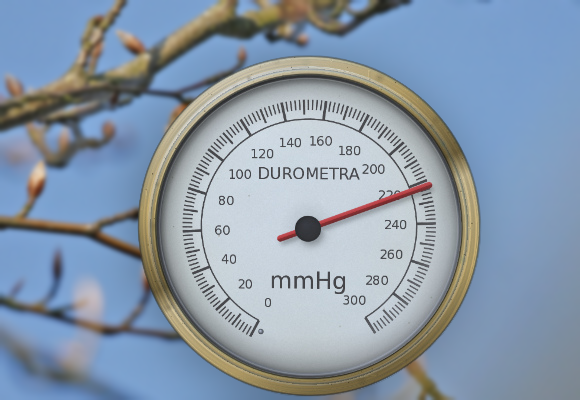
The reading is {"value": 222, "unit": "mmHg"}
